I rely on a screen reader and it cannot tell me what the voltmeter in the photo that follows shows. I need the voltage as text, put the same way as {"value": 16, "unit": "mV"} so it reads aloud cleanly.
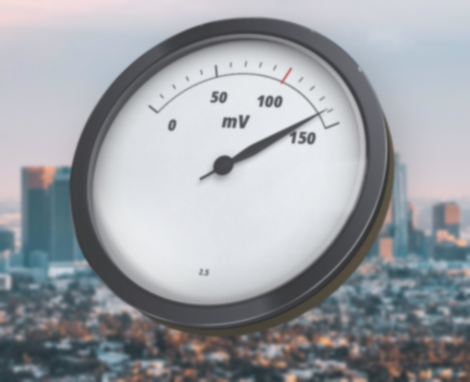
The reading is {"value": 140, "unit": "mV"}
